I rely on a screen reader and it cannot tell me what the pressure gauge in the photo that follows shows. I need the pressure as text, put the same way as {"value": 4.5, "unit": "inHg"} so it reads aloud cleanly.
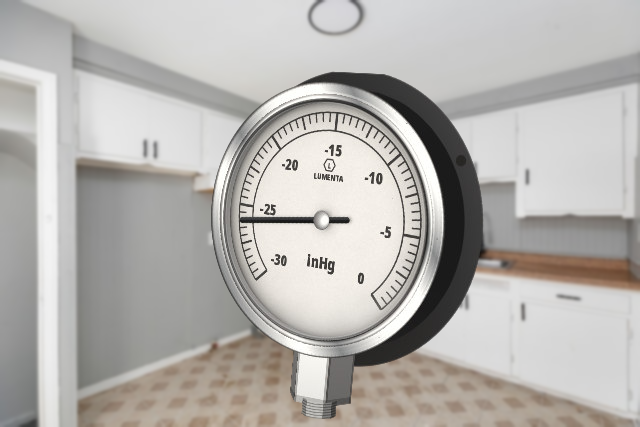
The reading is {"value": -26, "unit": "inHg"}
